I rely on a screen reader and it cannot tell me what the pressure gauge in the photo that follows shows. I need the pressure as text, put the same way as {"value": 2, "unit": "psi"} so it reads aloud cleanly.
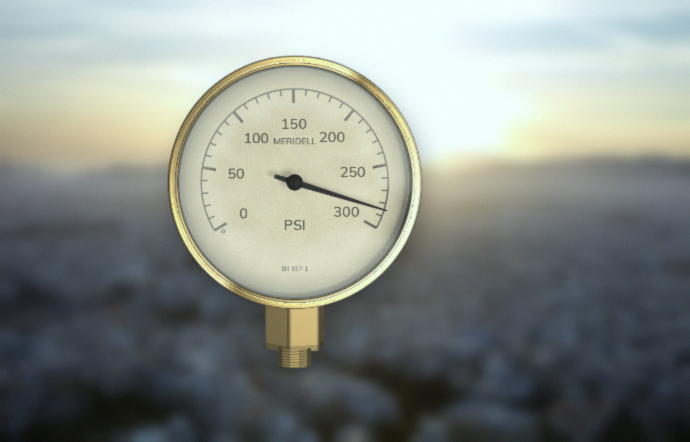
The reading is {"value": 285, "unit": "psi"}
